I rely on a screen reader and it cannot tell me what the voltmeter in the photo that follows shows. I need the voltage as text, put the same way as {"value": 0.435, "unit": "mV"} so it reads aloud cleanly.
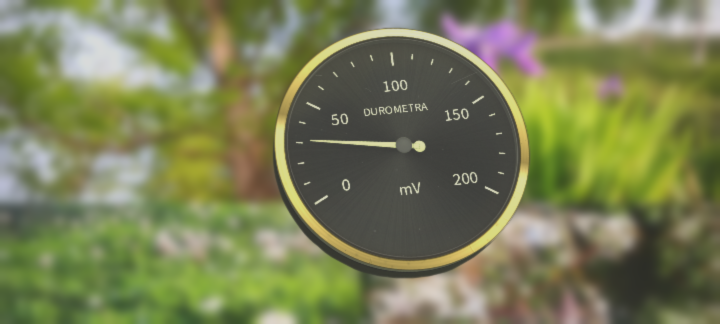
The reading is {"value": 30, "unit": "mV"}
